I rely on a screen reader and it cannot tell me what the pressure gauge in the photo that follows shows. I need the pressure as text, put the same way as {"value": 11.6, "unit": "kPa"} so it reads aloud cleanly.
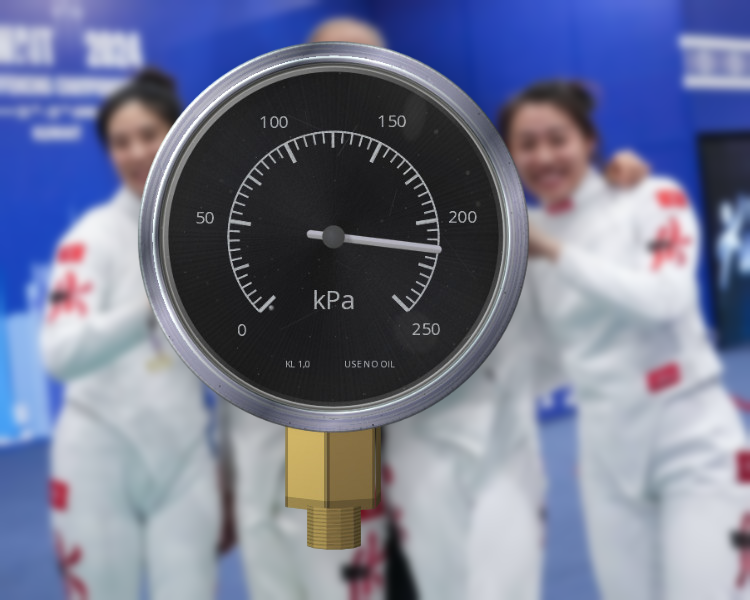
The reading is {"value": 215, "unit": "kPa"}
